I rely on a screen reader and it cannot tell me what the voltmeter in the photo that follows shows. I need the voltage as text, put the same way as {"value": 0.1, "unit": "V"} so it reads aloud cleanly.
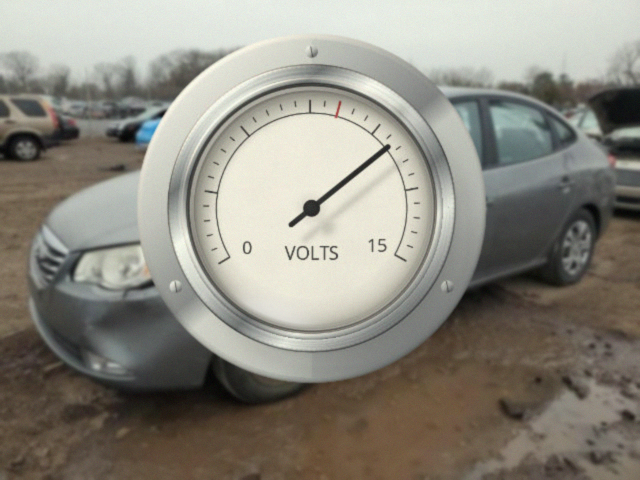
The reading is {"value": 10.75, "unit": "V"}
